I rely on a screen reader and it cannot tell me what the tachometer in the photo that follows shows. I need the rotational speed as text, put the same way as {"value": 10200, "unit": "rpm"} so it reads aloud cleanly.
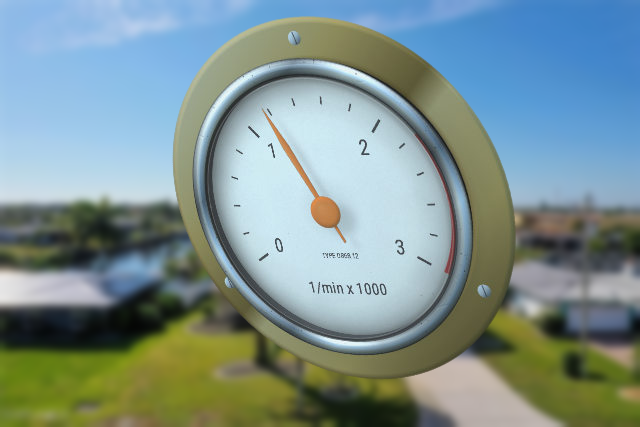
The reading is {"value": 1200, "unit": "rpm"}
